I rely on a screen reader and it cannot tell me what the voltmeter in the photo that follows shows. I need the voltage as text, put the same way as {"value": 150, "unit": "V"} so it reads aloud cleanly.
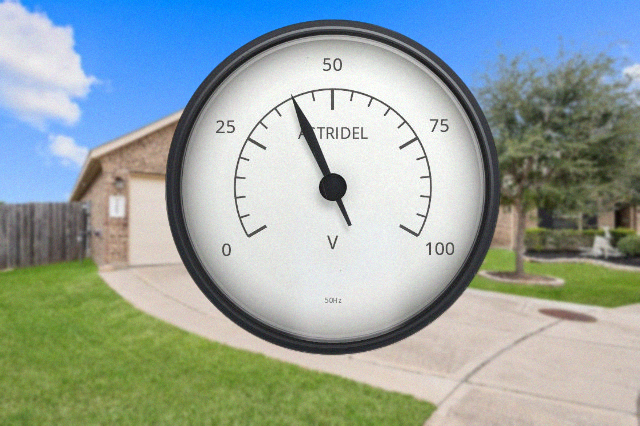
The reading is {"value": 40, "unit": "V"}
